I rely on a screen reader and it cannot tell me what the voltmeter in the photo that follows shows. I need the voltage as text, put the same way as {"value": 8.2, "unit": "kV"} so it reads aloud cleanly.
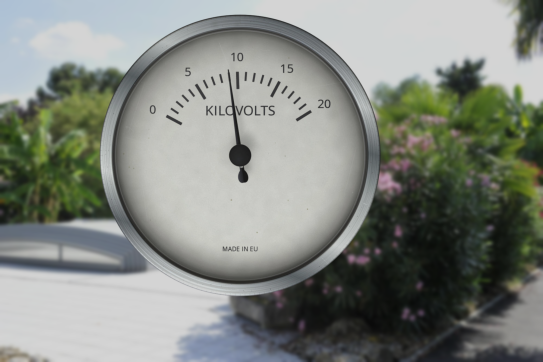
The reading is {"value": 9, "unit": "kV"}
